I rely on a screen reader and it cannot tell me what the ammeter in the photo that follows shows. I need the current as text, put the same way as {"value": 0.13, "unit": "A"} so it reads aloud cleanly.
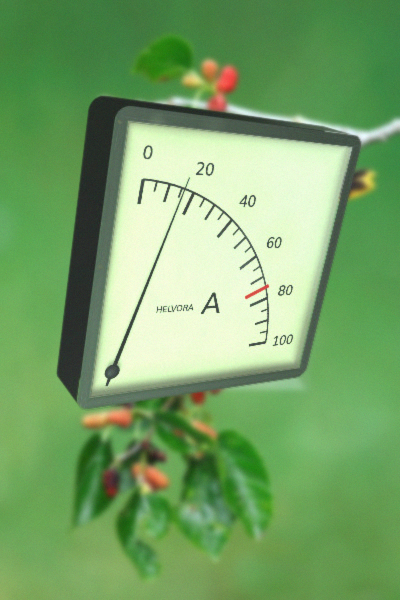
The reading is {"value": 15, "unit": "A"}
